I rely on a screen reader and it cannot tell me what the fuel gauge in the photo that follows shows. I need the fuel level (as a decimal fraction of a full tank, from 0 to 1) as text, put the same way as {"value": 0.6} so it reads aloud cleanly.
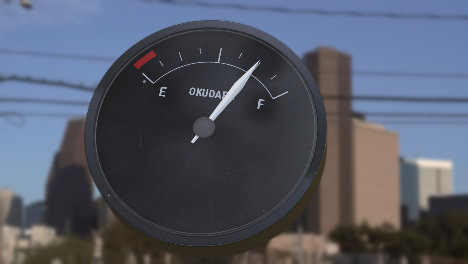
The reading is {"value": 0.75}
